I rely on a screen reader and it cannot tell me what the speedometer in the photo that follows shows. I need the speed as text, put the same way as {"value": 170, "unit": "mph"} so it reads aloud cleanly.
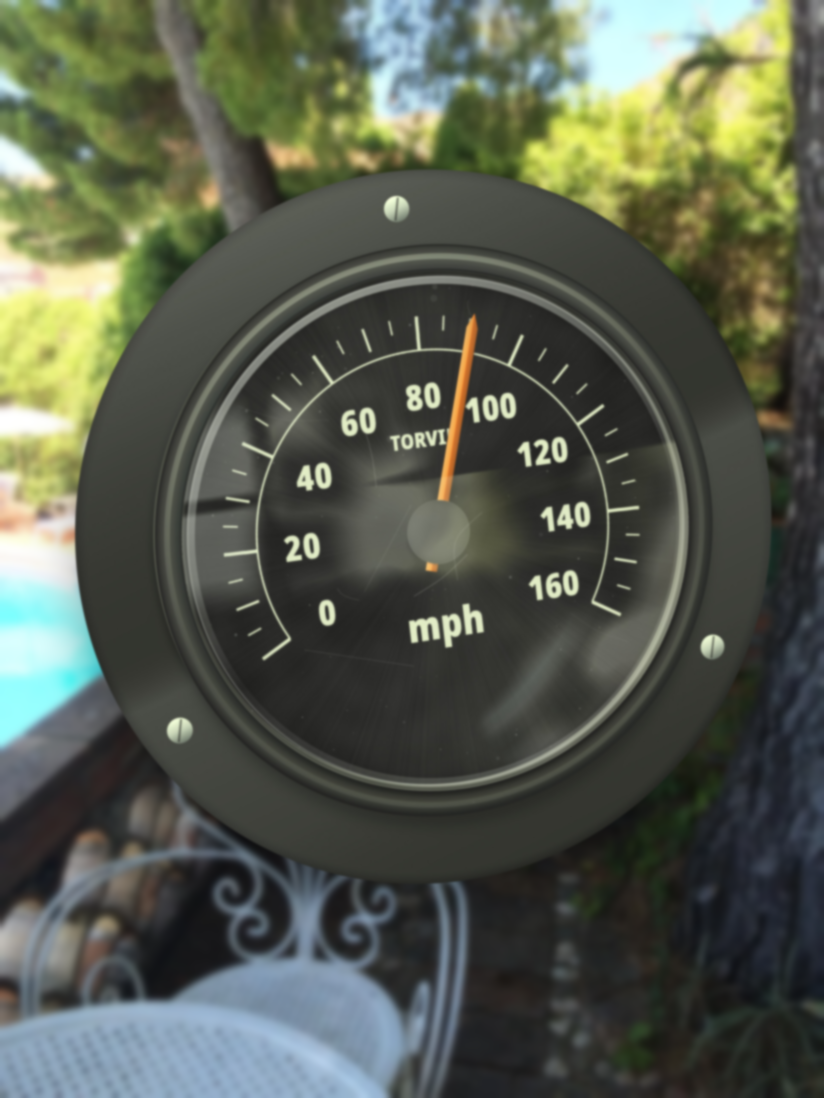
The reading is {"value": 90, "unit": "mph"}
